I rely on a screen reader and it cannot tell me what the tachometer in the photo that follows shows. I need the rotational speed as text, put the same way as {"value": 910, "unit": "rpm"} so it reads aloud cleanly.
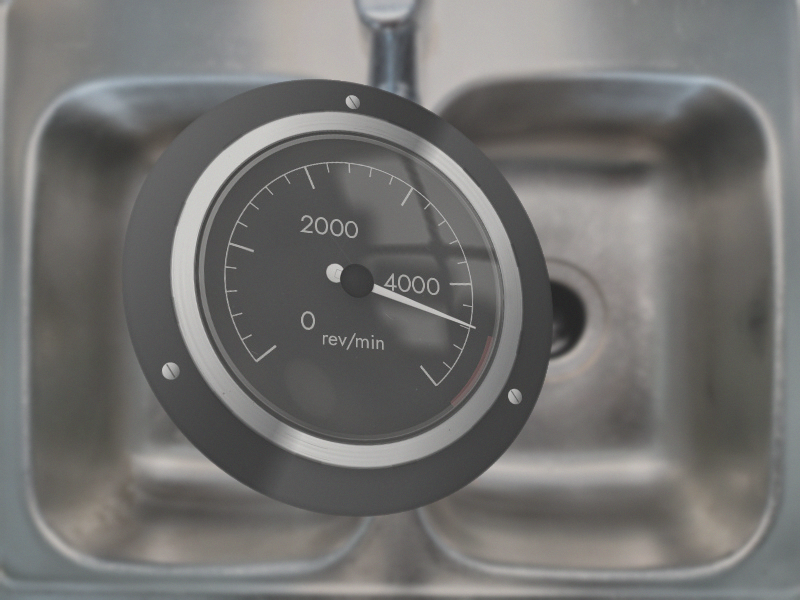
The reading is {"value": 4400, "unit": "rpm"}
